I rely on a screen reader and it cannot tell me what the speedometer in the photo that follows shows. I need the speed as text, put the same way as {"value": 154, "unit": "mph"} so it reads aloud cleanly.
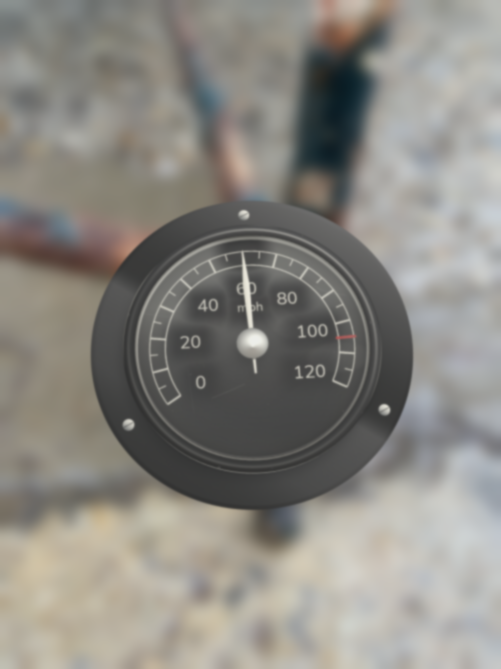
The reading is {"value": 60, "unit": "mph"}
